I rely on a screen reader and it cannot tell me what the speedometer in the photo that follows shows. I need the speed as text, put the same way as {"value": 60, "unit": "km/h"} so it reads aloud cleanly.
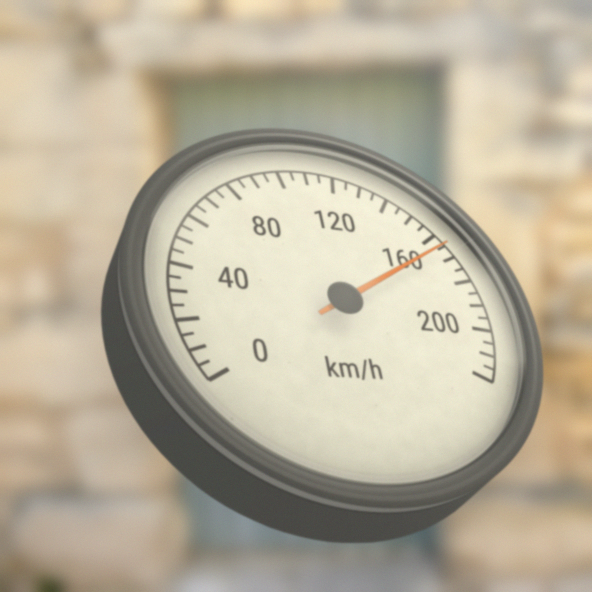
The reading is {"value": 165, "unit": "km/h"}
